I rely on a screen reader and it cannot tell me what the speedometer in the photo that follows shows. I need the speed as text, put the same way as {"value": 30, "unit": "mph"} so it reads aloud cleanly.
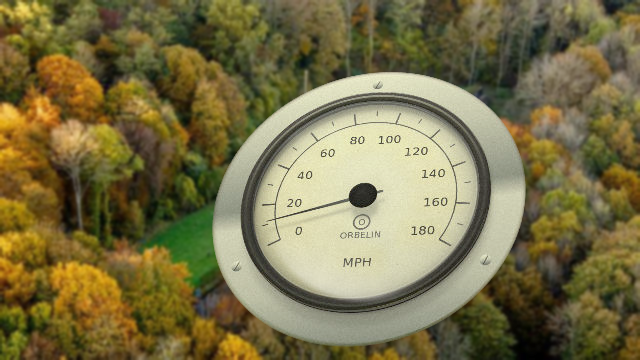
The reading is {"value": 10, "unit": "mph"}
